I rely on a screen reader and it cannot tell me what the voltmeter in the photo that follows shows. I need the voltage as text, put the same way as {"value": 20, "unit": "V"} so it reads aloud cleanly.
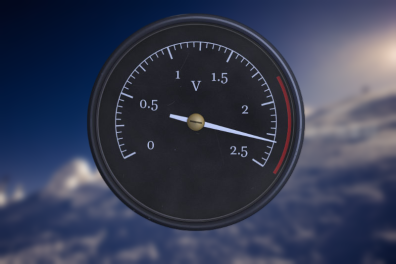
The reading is {"value": 2.3, "unit": "V"}
